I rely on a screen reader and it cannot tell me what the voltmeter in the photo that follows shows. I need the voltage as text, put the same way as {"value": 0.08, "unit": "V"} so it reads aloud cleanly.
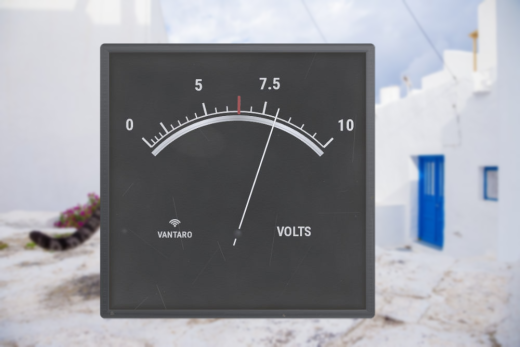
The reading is {"value": 8, "unit": "V"}
